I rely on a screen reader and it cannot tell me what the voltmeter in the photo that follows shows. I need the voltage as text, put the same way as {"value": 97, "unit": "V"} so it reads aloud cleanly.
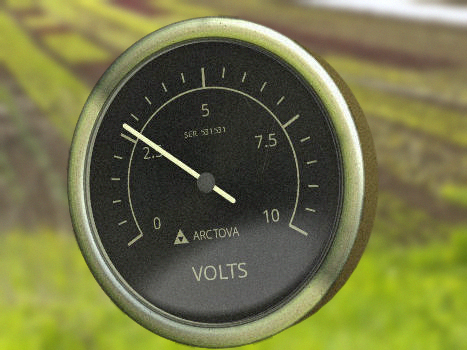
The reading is {"value": 2.75, "unit": "V"}
